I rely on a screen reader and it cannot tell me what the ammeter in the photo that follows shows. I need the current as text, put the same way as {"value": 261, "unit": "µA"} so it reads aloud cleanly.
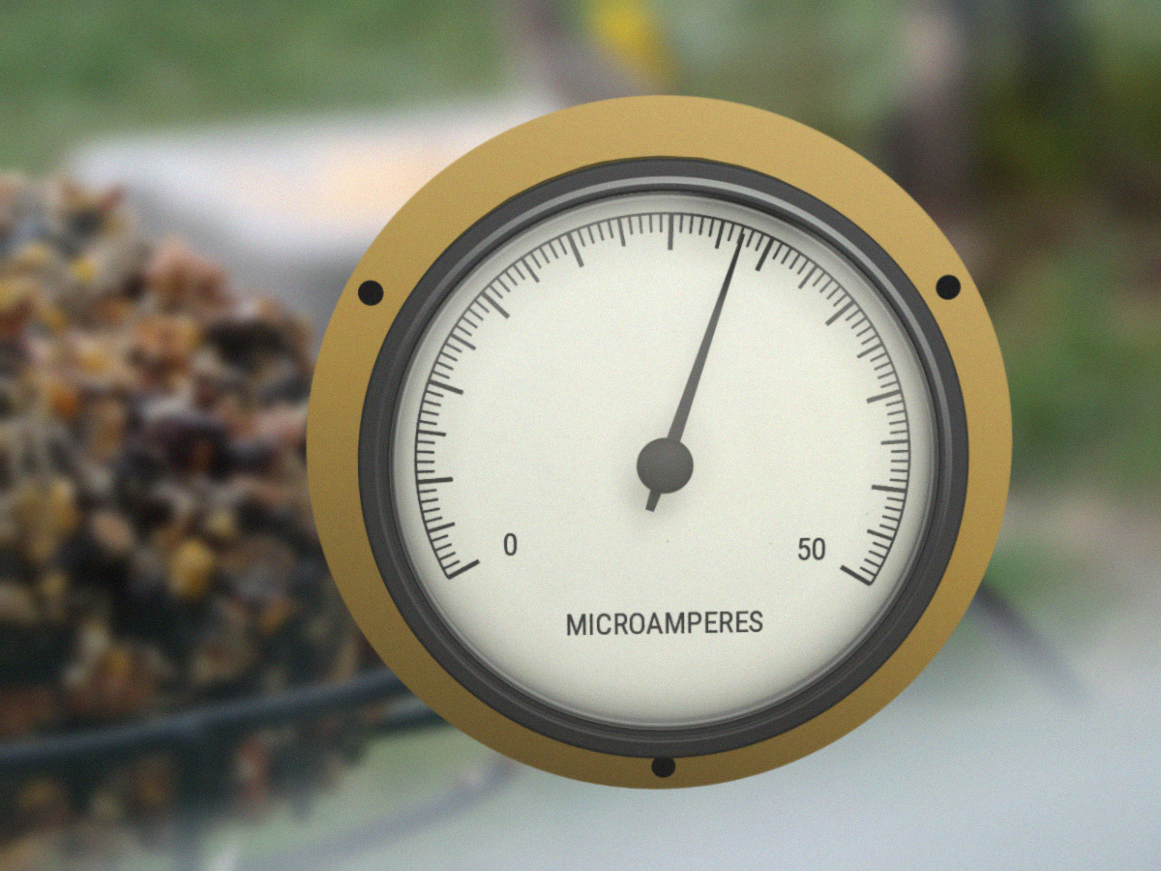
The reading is {"value": 28.5, "unit": "µA"}
